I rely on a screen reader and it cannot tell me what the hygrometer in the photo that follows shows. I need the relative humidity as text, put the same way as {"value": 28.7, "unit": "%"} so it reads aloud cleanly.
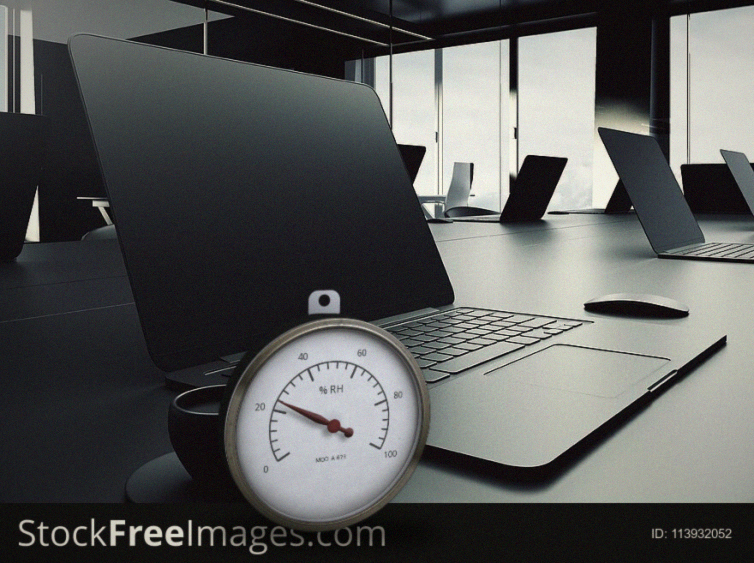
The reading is {"value": 24, "unit": "%"}
